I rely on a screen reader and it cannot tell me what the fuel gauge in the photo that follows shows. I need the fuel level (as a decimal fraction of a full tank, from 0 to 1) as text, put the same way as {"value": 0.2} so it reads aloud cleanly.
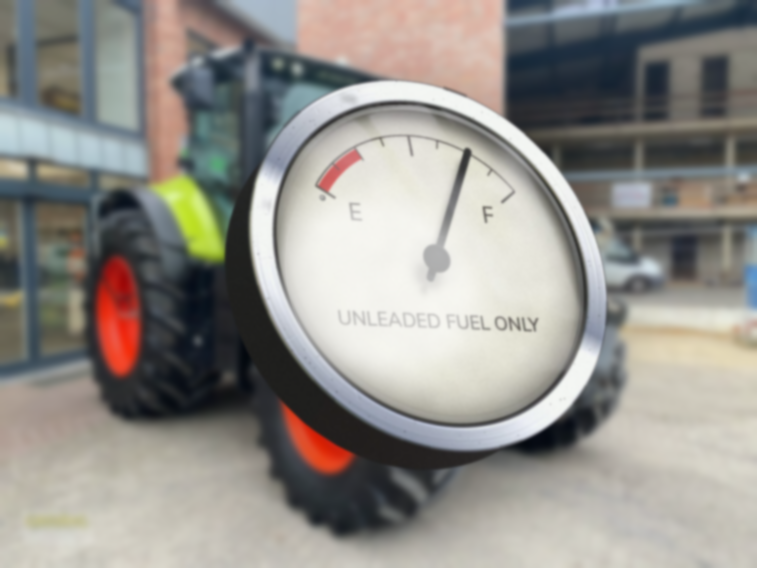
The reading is {"value": 0.75}
